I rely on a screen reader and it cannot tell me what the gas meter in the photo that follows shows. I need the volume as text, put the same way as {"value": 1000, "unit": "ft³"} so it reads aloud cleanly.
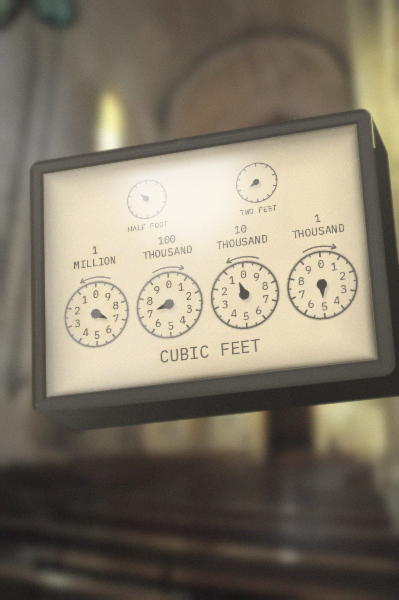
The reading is {"value": 670500, "unit": "ft³"}
